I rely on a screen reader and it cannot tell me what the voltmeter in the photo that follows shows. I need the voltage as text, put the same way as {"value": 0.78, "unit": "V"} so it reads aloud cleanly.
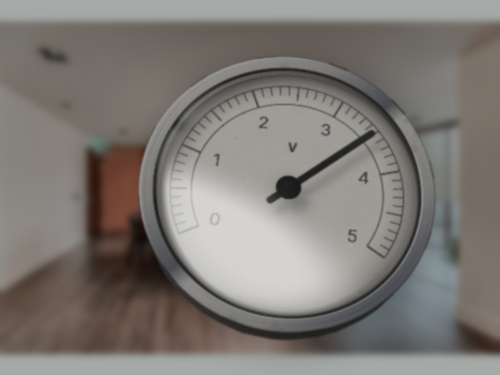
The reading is {"value": 3.5, "unit": "V"}
